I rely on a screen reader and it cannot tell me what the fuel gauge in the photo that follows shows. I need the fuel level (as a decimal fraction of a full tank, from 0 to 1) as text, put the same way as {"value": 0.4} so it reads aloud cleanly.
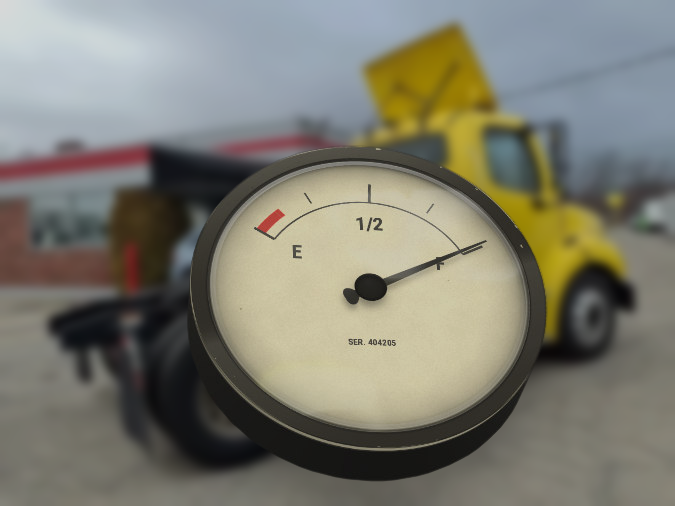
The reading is {"value": 1}
